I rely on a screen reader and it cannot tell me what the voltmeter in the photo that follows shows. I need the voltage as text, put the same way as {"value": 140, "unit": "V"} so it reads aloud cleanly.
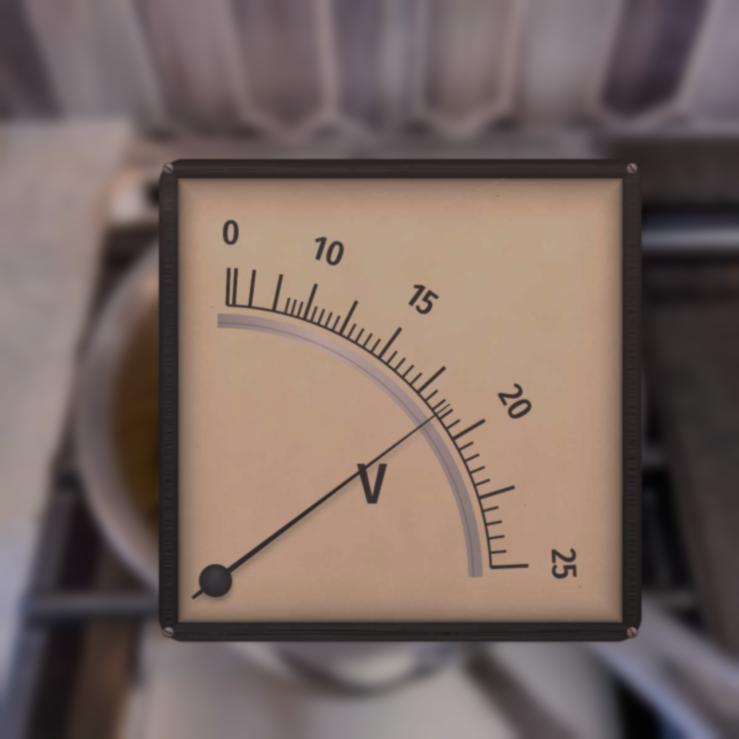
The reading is {"value": 18.75, "unit": "V"}
